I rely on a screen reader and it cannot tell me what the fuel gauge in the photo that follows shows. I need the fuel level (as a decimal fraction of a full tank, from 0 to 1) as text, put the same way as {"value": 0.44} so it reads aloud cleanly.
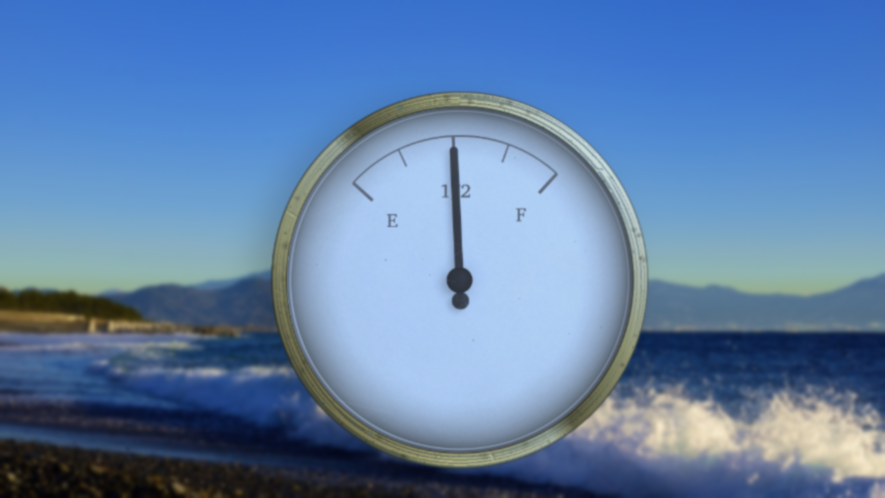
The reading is {"value": 0.5}
